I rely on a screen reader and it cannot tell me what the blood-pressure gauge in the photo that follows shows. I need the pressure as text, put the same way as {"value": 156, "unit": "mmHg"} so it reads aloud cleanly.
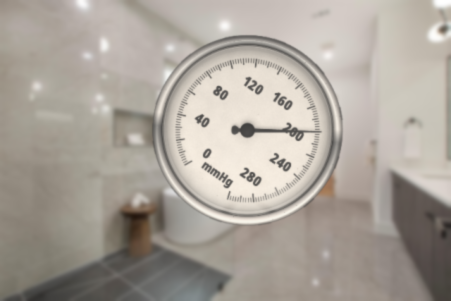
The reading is {"value": 200, "unit": "mmHg"}
